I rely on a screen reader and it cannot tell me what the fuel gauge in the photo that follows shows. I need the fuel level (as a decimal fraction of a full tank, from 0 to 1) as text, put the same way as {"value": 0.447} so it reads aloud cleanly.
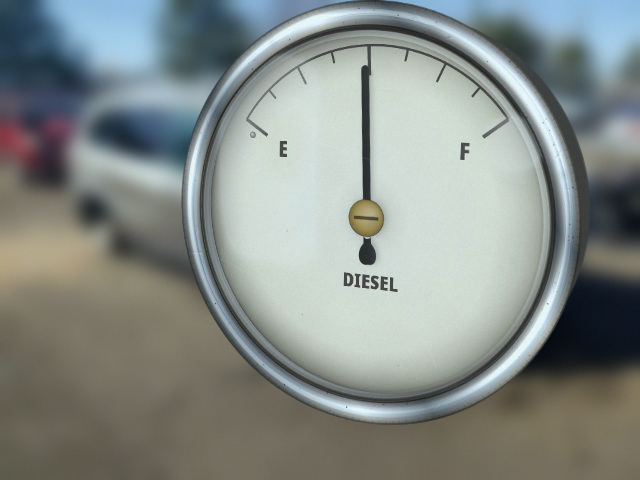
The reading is {"value": 0.5}
